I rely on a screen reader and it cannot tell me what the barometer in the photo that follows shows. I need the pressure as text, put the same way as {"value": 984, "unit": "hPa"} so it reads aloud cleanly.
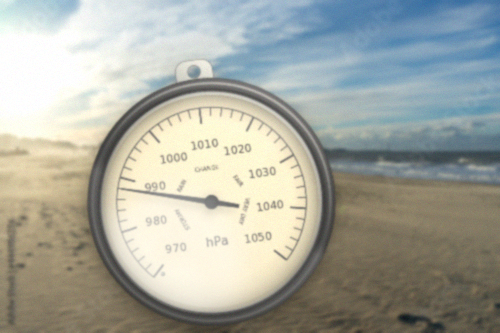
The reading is {"value": 988, "unit": "hPa"}
